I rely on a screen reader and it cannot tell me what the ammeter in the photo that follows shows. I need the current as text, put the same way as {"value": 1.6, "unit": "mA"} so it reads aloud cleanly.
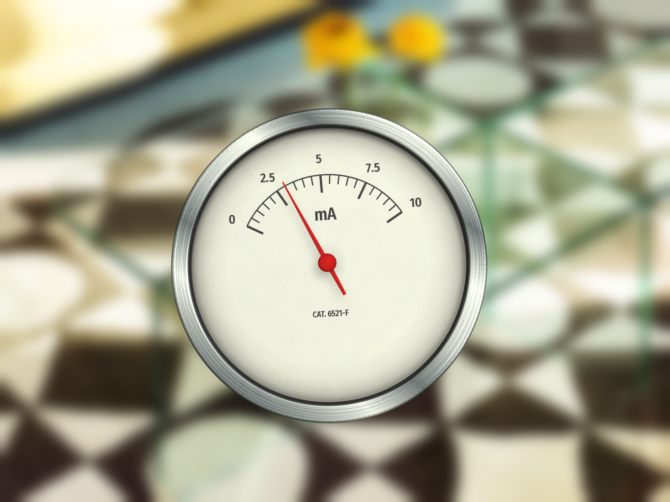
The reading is {"value": 3, "unit": "mA"}
